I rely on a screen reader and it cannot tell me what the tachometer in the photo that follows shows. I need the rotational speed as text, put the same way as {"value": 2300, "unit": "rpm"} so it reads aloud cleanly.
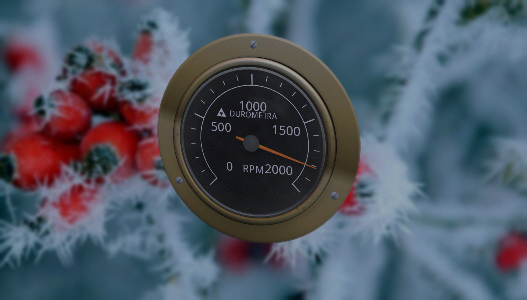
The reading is {"value": 1800, "unit": "rpm"}
